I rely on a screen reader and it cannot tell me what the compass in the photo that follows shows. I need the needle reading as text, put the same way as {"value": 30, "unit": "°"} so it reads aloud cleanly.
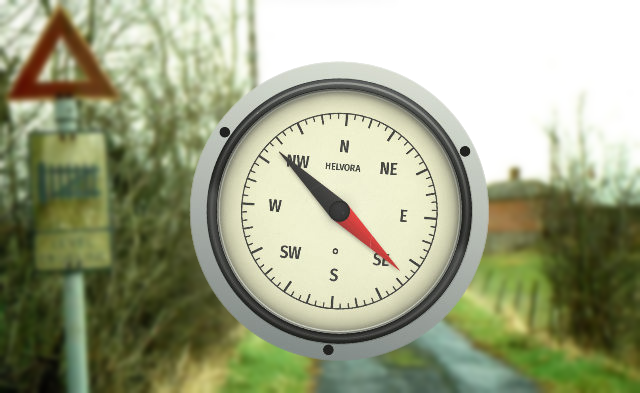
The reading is {"value": 130, "unit": "°"}
